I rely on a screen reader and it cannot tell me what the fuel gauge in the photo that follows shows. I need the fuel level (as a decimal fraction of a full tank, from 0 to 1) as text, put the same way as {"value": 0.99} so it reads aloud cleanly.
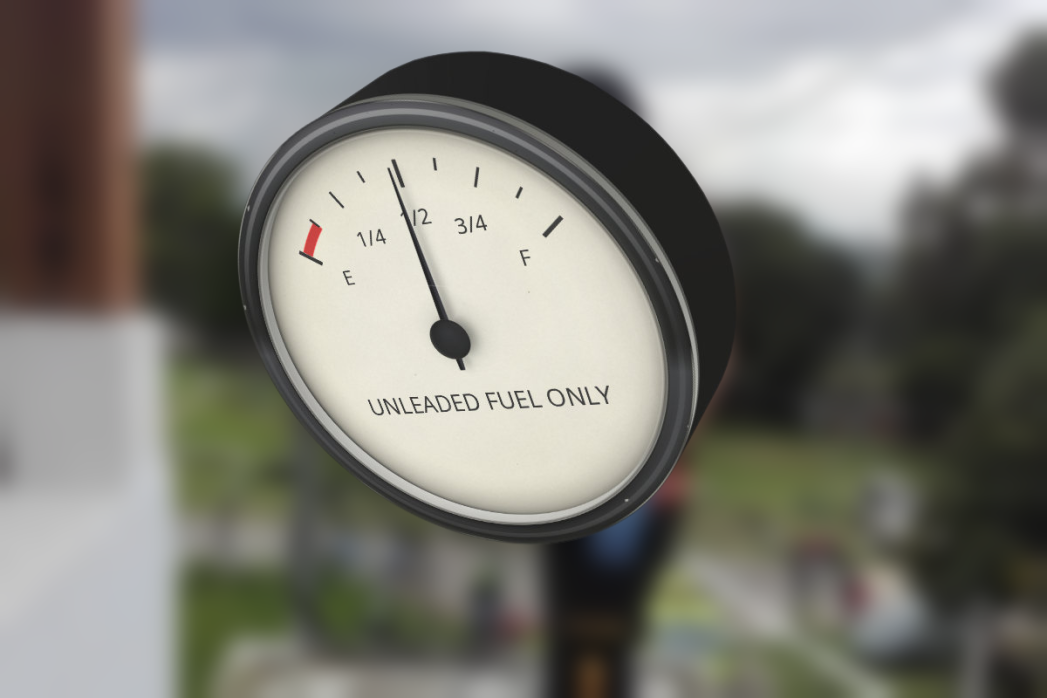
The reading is {"value": 0.5}
